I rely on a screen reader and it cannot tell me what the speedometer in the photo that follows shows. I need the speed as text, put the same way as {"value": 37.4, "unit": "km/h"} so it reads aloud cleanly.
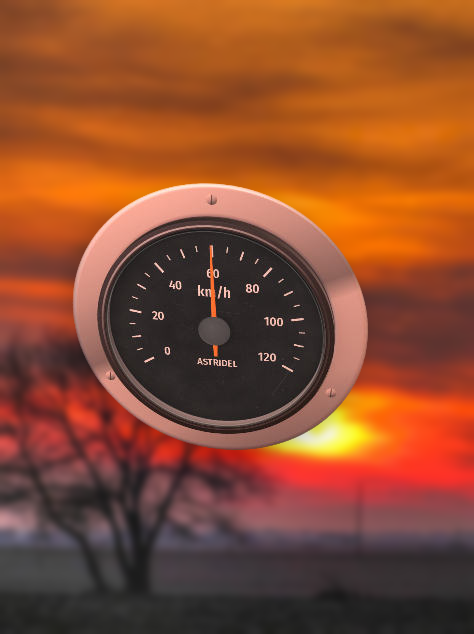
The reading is {"value": 60, "unit": "km/h"}
